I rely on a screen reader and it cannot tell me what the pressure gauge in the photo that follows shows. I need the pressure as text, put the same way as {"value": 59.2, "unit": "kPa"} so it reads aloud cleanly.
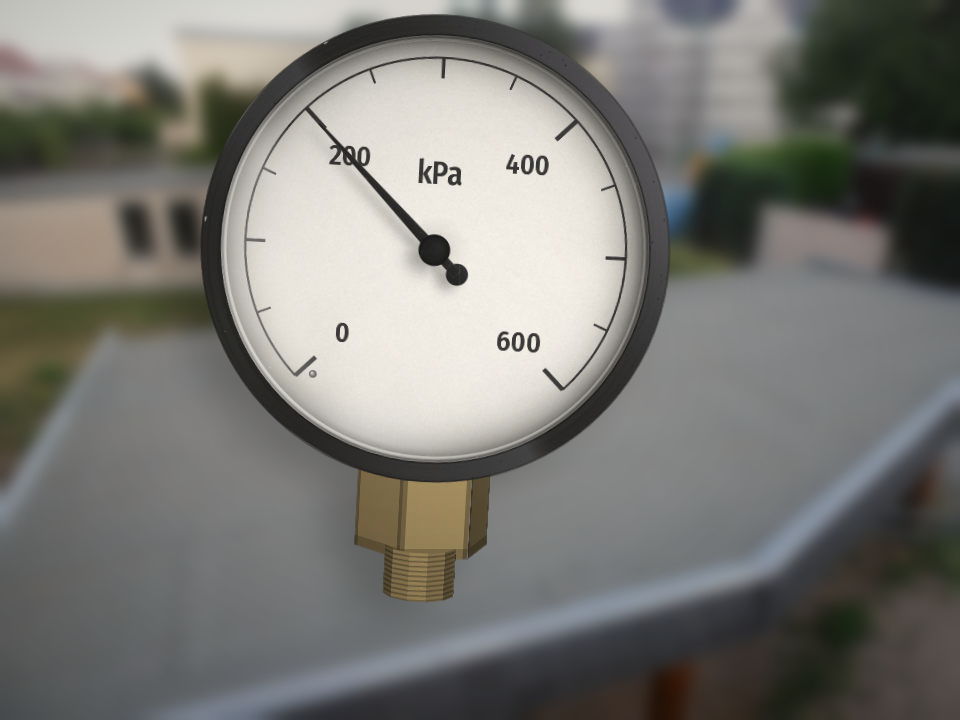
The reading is {"value": 200, "unit": "kPa"}
